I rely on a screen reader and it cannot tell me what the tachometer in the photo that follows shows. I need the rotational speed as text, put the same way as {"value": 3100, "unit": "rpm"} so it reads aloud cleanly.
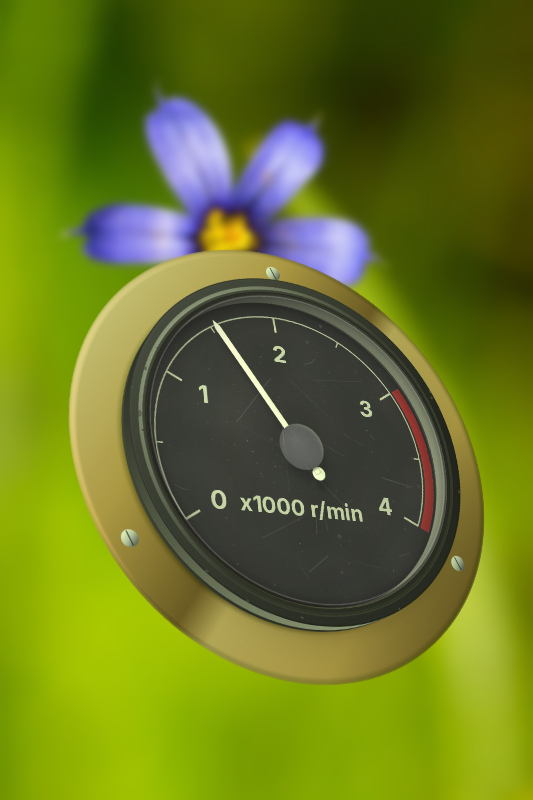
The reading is {"value": 1500, "unit": "rpm"}
